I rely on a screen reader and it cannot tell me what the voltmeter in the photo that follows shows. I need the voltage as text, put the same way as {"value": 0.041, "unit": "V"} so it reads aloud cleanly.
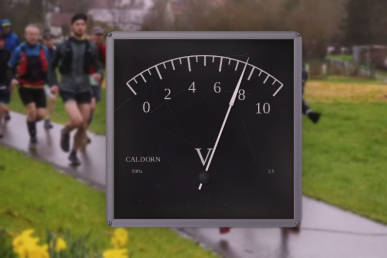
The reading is {"value": 7.5, "unit": "V"}
